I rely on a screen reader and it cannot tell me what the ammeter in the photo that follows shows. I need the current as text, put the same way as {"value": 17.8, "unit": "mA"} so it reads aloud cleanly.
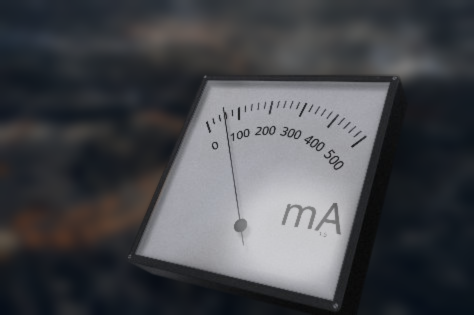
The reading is {"value": 60, "unit": "mA"}
